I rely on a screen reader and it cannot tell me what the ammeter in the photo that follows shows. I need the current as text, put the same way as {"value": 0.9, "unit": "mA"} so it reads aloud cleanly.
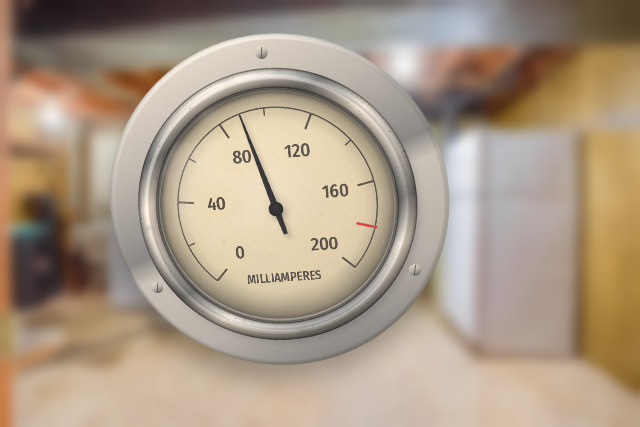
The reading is {"value": 90, "unit": "mA"}
